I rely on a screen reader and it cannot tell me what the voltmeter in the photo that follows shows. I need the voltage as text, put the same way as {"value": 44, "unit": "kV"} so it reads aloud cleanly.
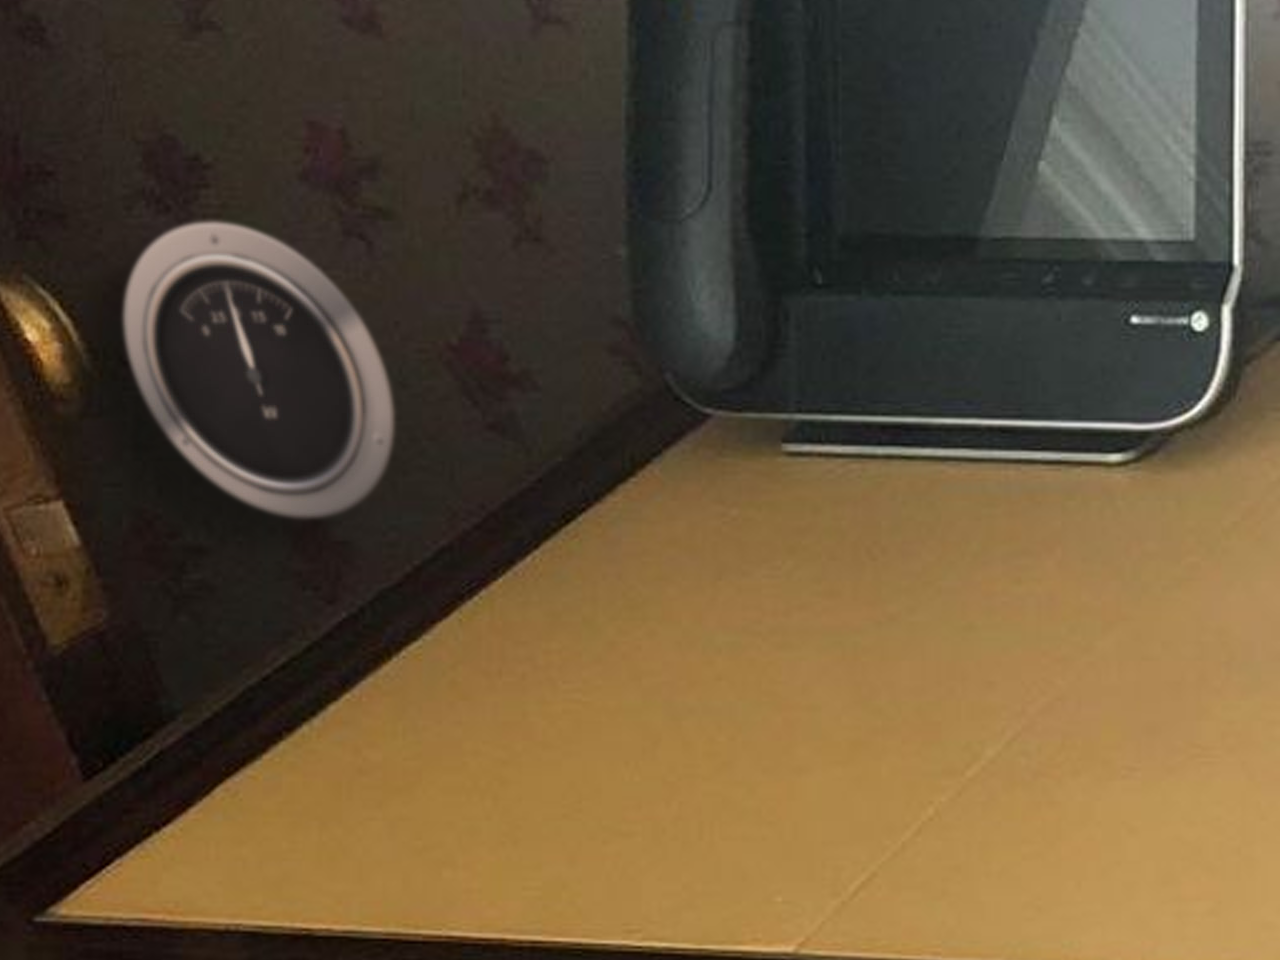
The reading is {"value": 5, "unit": "kV"}
